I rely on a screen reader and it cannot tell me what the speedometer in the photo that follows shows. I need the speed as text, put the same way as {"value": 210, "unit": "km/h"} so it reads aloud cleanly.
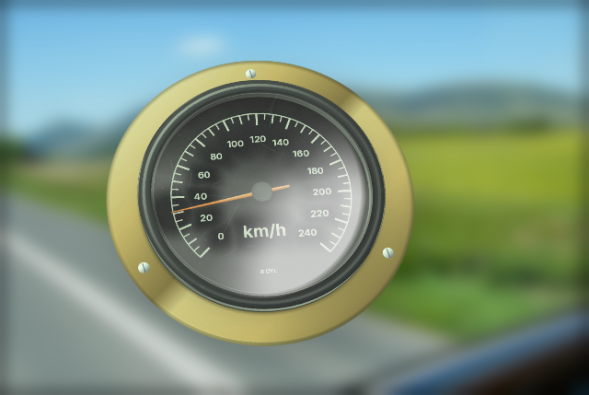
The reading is {"value": 30, "unit": "km/h"}
